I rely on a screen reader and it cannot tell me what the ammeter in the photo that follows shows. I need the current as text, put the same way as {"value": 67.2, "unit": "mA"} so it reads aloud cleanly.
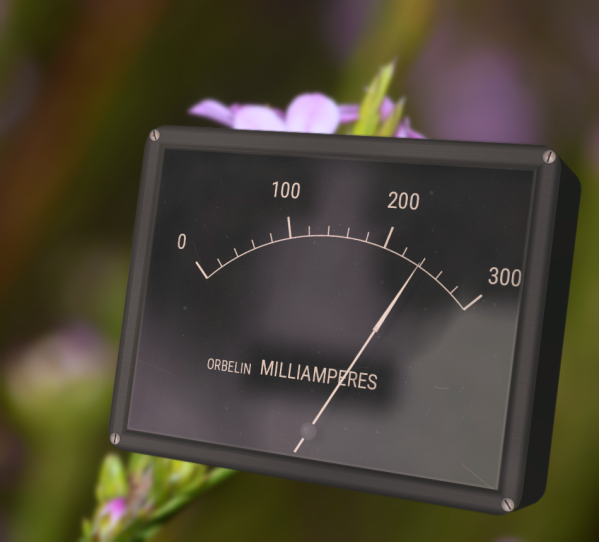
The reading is {"value": 240, "unit": "mA"}
